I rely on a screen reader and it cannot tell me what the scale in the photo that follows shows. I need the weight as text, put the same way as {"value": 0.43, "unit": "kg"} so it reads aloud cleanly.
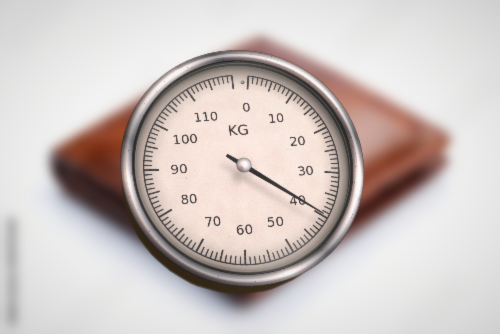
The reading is {"value": 40, "unit": "kg"}
